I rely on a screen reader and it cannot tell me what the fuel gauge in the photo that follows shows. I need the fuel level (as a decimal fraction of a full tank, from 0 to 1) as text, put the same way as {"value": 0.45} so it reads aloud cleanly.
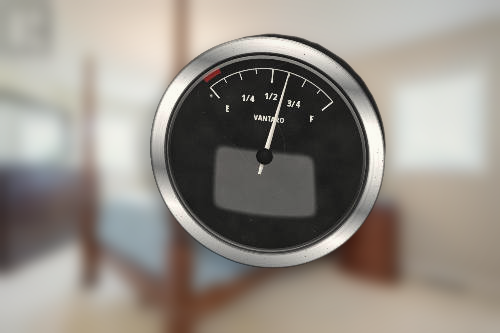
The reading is {"value": 0.625}
